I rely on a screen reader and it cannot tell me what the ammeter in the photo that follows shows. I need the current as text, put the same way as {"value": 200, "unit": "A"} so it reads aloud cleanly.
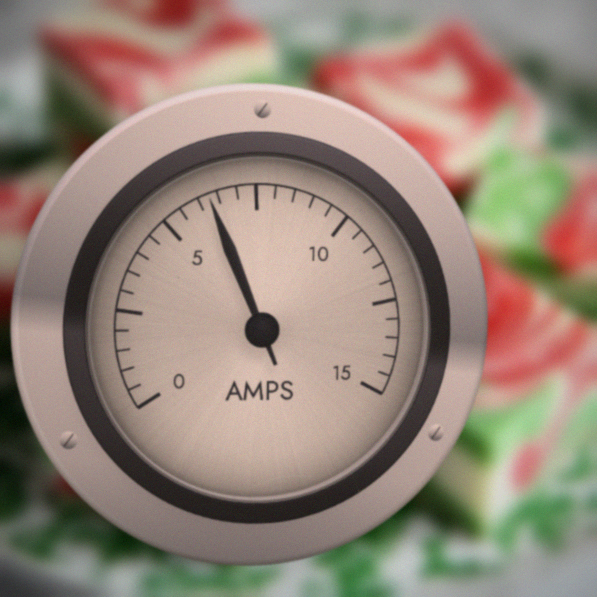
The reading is {"value": 6.25, "unit": "A"}
